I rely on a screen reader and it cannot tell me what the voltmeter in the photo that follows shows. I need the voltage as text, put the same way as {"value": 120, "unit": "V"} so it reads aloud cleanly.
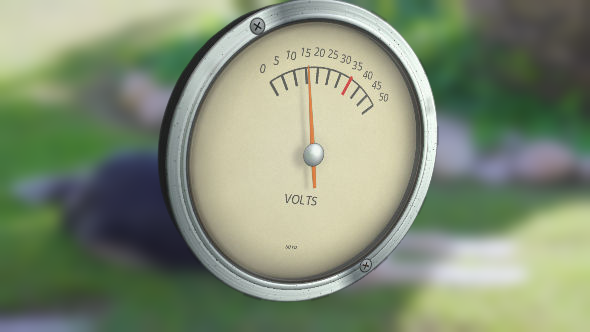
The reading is {"value": 15, "unit": "V"}
